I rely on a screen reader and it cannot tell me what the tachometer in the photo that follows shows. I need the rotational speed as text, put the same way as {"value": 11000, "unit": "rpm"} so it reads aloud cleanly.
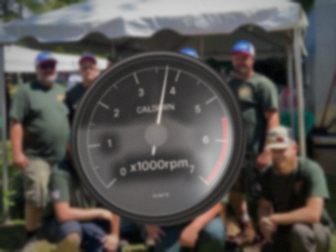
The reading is {"value": 3750, "unit": "rpm"}
